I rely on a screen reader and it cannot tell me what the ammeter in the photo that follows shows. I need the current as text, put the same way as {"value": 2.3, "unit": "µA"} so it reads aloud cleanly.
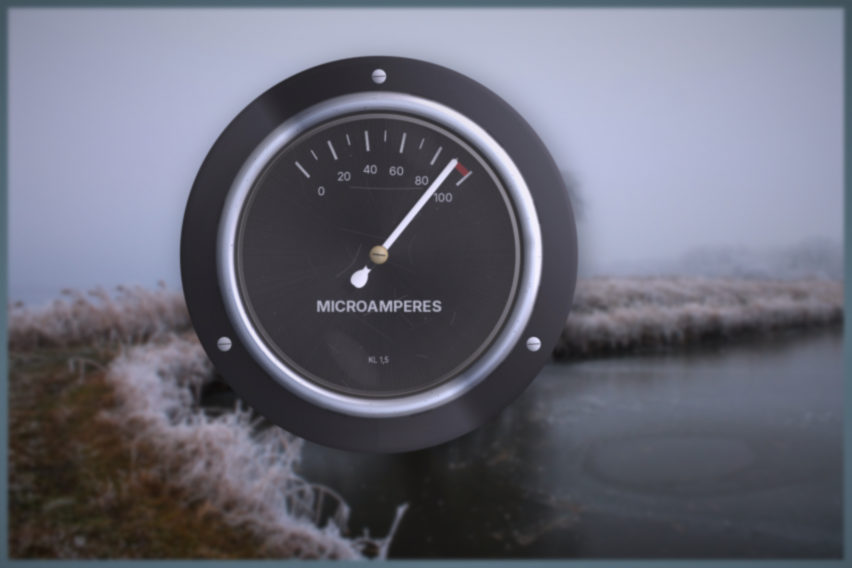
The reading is {"value": 90, "unit": "µA"}
